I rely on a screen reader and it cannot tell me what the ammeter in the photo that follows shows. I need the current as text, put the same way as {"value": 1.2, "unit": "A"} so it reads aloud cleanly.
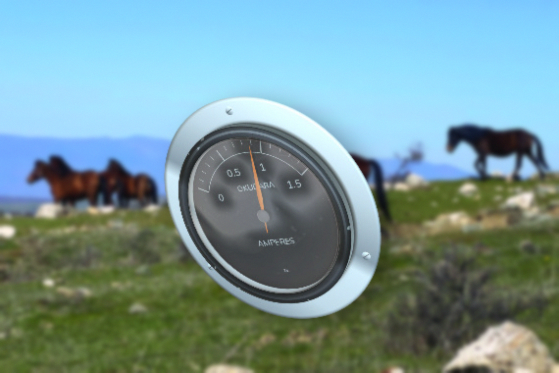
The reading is {"value": 0.9, "unit": "A"}
